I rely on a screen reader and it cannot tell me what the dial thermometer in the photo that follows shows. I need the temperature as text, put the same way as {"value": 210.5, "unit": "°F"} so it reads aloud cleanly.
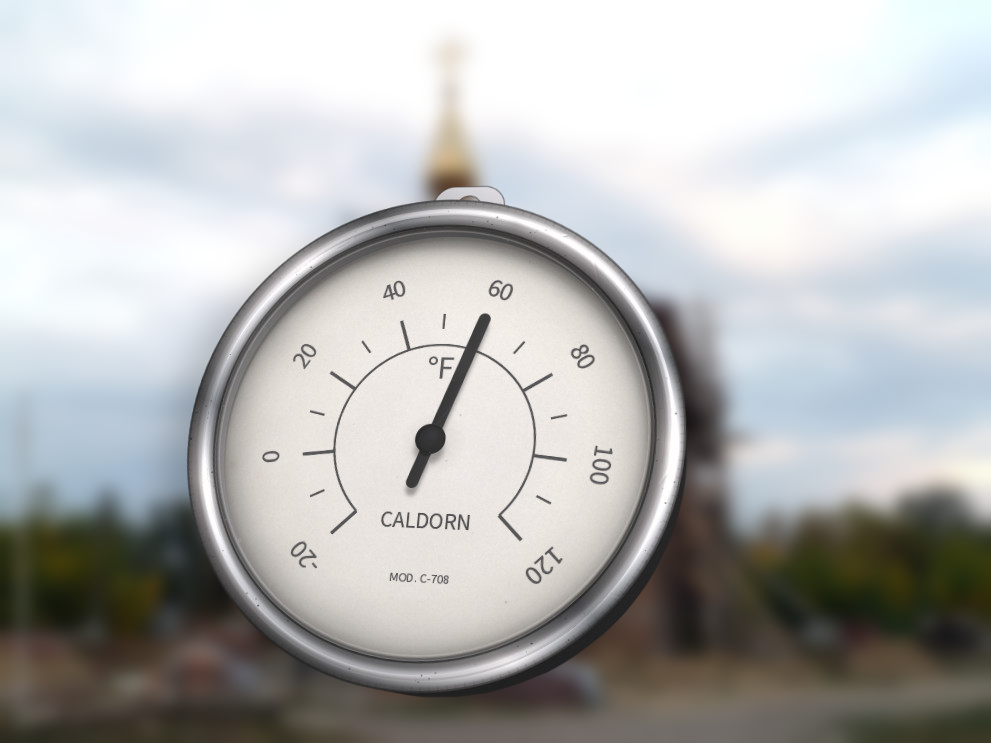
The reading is {"value": 60, "unit": "°F"}
